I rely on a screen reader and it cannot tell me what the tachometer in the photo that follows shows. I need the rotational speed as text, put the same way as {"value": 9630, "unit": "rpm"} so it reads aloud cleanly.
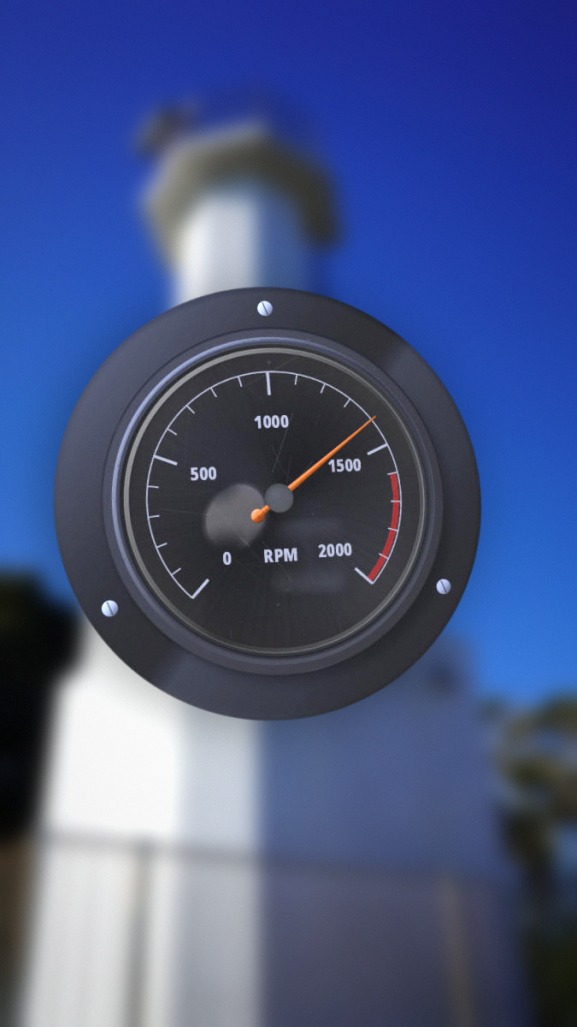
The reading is {"value": 1400, "unit": "rpm"}
